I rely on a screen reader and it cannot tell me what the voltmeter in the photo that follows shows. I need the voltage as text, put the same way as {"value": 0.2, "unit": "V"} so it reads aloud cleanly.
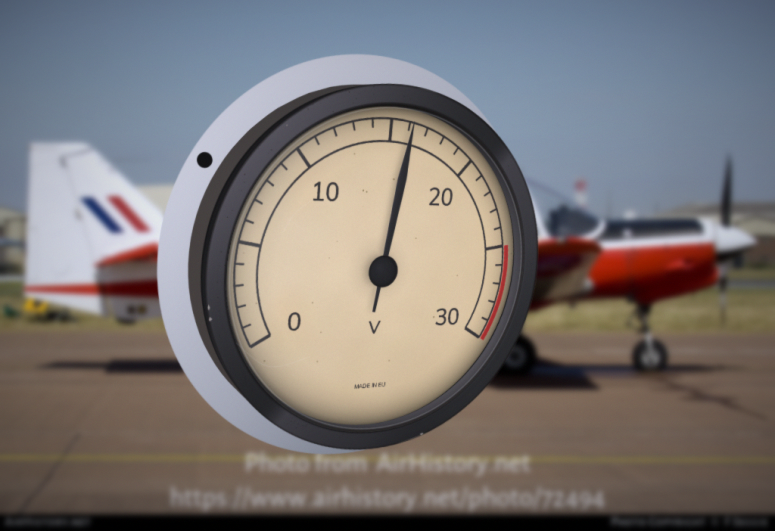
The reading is {"value": 16, "unit": "V"}
